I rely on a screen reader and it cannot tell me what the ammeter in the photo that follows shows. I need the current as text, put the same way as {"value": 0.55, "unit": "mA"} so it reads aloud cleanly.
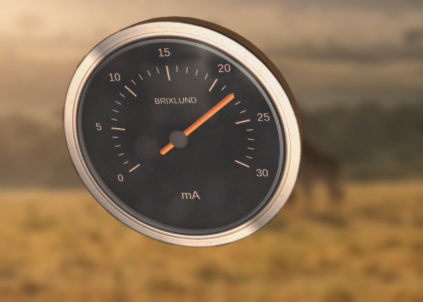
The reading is {"value": 22, "unit": "mA"}
